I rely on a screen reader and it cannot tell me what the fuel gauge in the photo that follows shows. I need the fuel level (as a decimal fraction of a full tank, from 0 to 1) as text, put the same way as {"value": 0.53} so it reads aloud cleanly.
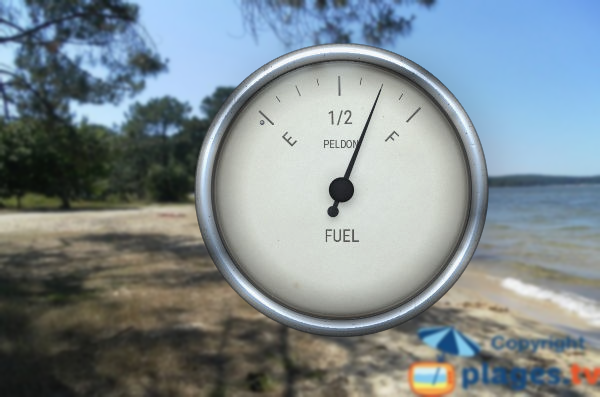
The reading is {"value": 0.75}
